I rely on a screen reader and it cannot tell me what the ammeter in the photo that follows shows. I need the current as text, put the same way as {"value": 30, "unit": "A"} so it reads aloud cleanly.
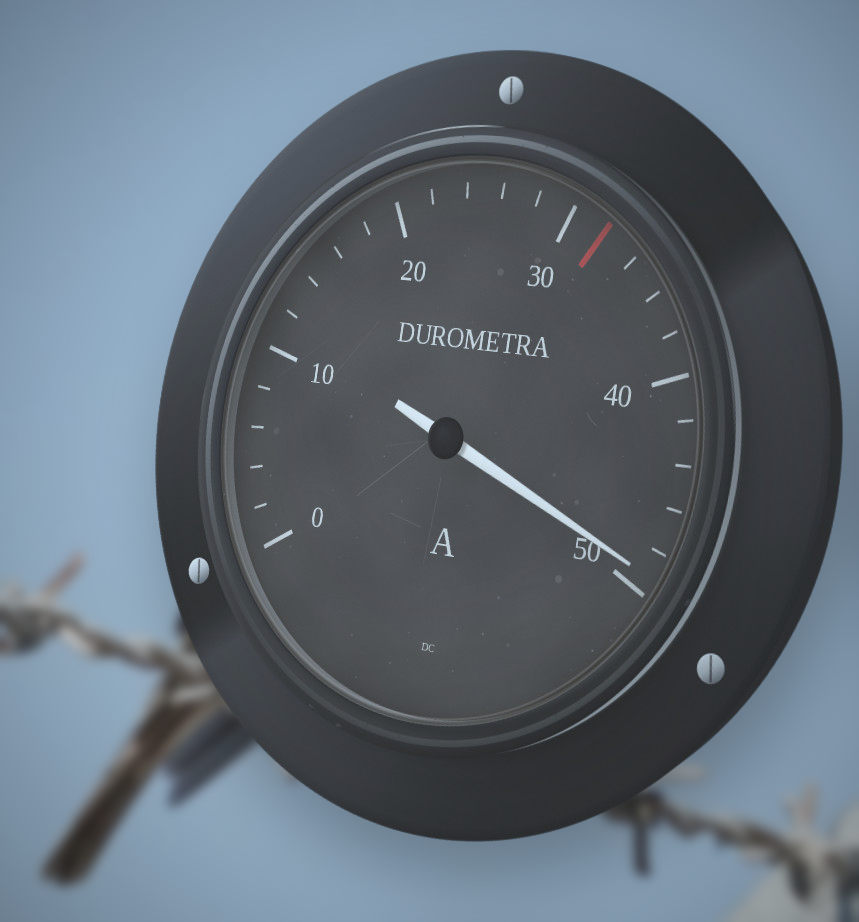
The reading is {"value": 49, "unit": "A"}
